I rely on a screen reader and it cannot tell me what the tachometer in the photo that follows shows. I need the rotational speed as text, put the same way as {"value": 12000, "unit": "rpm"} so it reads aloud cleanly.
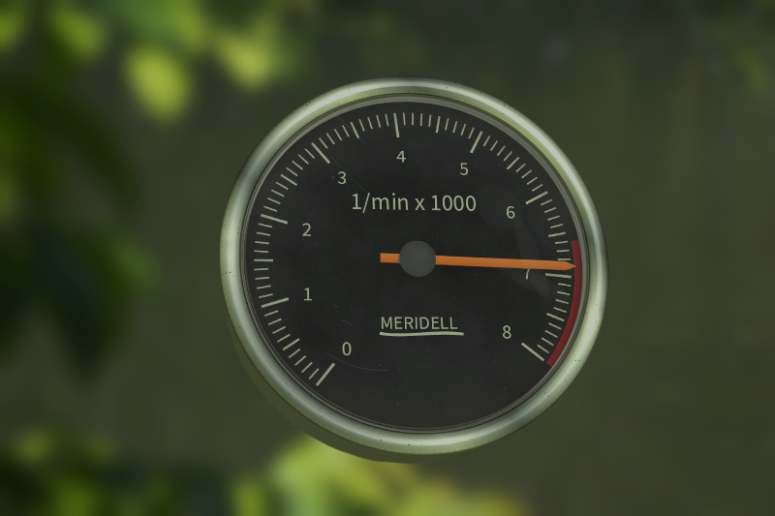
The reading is {"value": 6900, "unit": "rpm"}
